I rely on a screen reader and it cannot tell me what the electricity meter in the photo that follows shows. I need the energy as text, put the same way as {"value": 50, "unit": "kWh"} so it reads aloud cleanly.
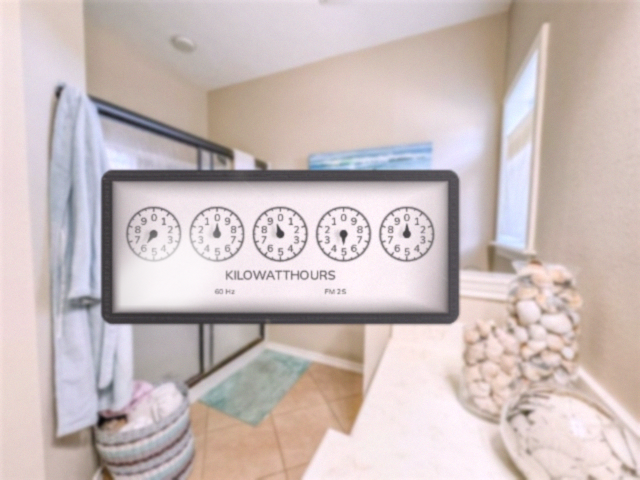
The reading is {"value": 59950, "unit": "kWh"}
